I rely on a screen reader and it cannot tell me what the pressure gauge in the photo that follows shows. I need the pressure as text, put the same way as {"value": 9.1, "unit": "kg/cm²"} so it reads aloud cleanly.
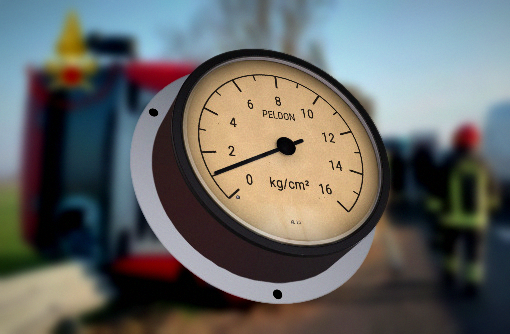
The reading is {"value": 1, "unit": "kg/cm²"}
